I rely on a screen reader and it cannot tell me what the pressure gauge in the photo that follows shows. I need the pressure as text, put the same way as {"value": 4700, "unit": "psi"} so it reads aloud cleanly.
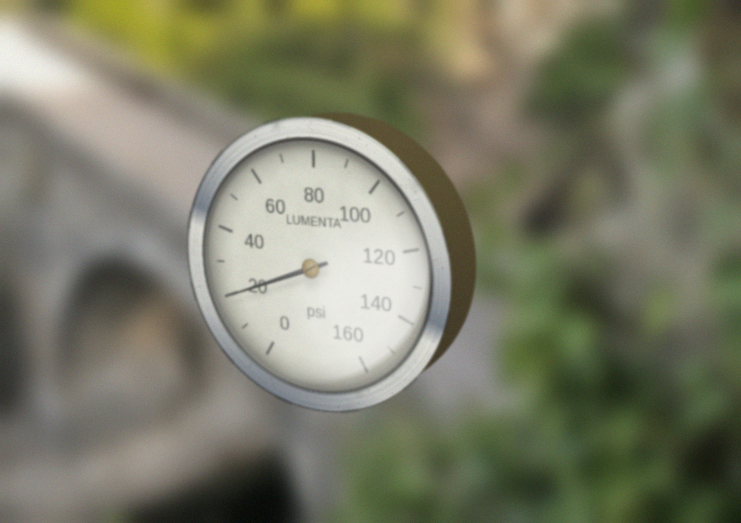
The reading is {"value": 20, "unit": "psi"}
